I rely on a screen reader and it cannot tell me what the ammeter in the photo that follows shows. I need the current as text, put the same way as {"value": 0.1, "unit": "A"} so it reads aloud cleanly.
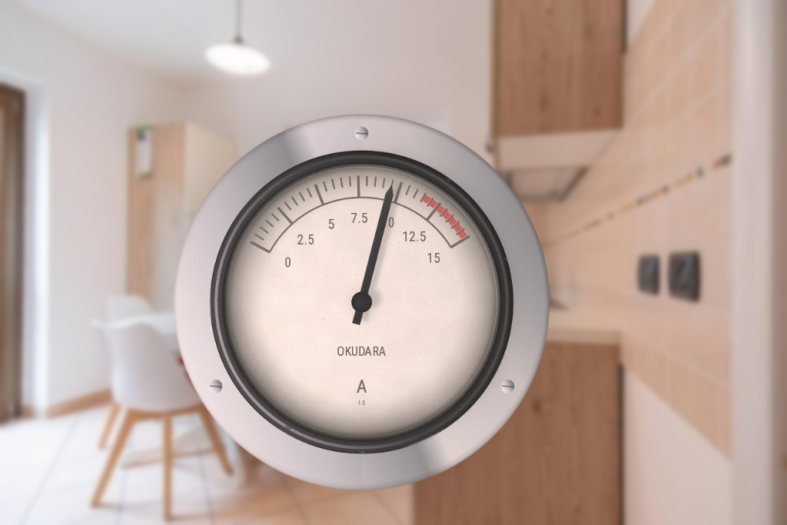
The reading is {"value": 9.5, "unit": "A"}
